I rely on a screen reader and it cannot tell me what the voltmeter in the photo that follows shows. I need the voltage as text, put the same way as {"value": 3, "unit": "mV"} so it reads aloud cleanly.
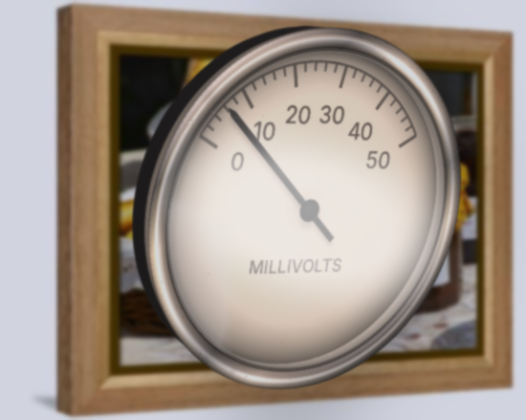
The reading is {"value": 6, "unit": "mV"}
